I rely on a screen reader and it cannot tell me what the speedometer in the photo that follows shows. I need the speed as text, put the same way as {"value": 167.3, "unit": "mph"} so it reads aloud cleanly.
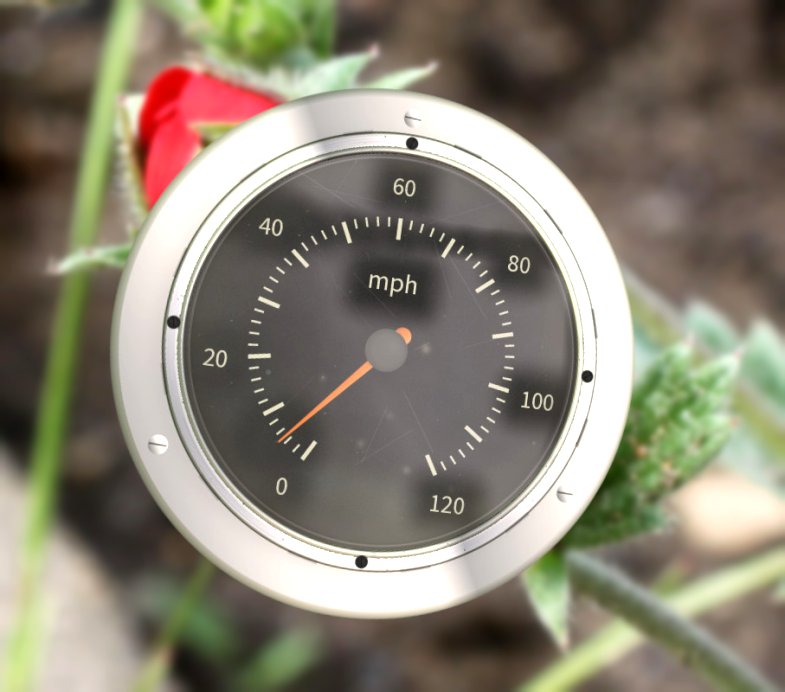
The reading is {"value": 5, "unit": "mph"}
